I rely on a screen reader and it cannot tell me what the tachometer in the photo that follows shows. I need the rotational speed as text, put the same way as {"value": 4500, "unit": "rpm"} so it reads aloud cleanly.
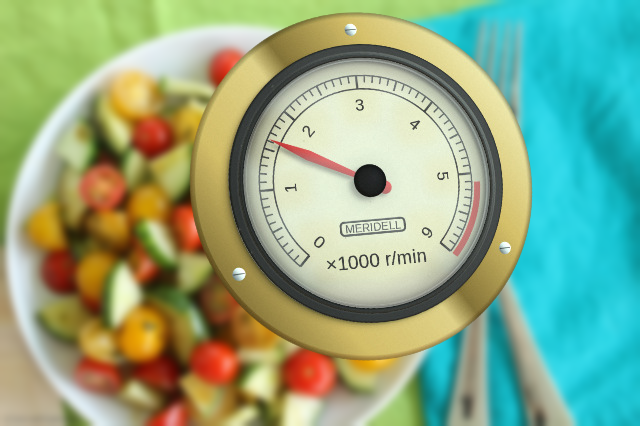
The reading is {"value": 1600, "unit": "rpm"}
